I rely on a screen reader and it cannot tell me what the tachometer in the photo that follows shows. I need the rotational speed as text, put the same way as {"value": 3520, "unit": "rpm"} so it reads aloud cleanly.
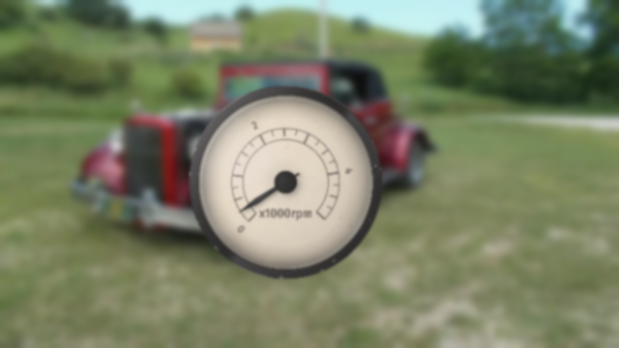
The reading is {"value": 250, "unit": "rpm"}
